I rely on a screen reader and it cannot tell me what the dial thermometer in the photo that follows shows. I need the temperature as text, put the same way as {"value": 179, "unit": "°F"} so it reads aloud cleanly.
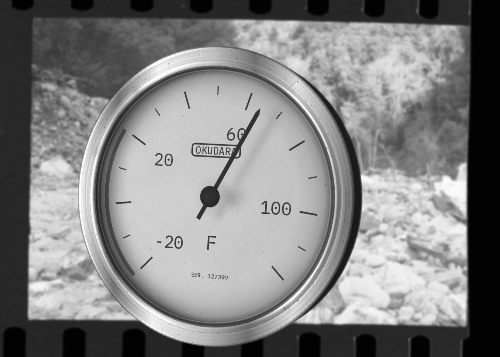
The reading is {"value": 65, "unit": "°F"}
